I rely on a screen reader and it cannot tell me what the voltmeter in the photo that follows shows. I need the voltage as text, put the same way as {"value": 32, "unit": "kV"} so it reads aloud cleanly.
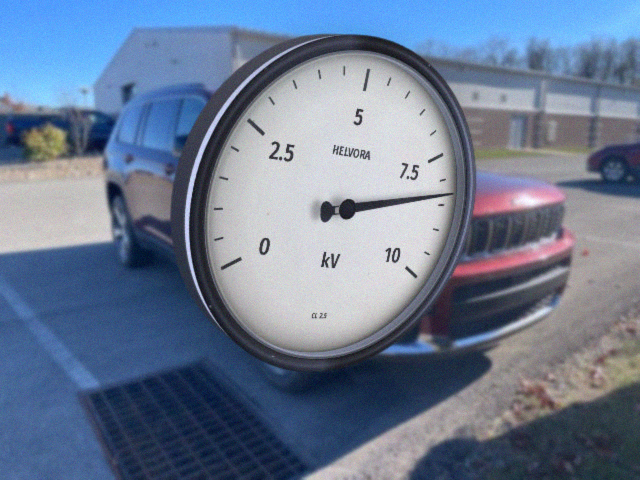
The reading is {"value": 8.25, "unit": "kV"}
